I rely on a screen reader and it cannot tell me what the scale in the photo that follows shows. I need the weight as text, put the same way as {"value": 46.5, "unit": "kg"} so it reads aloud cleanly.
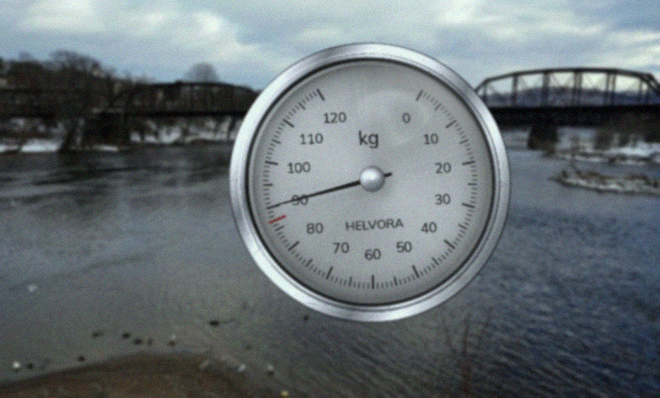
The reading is {"value": 90, "unit": "kg"}
